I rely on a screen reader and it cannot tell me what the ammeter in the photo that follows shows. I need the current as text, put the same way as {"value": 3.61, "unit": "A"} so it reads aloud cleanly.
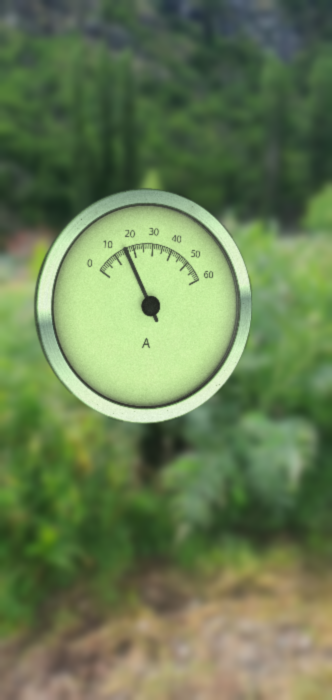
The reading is {"value": 15, "unit": "A"}
